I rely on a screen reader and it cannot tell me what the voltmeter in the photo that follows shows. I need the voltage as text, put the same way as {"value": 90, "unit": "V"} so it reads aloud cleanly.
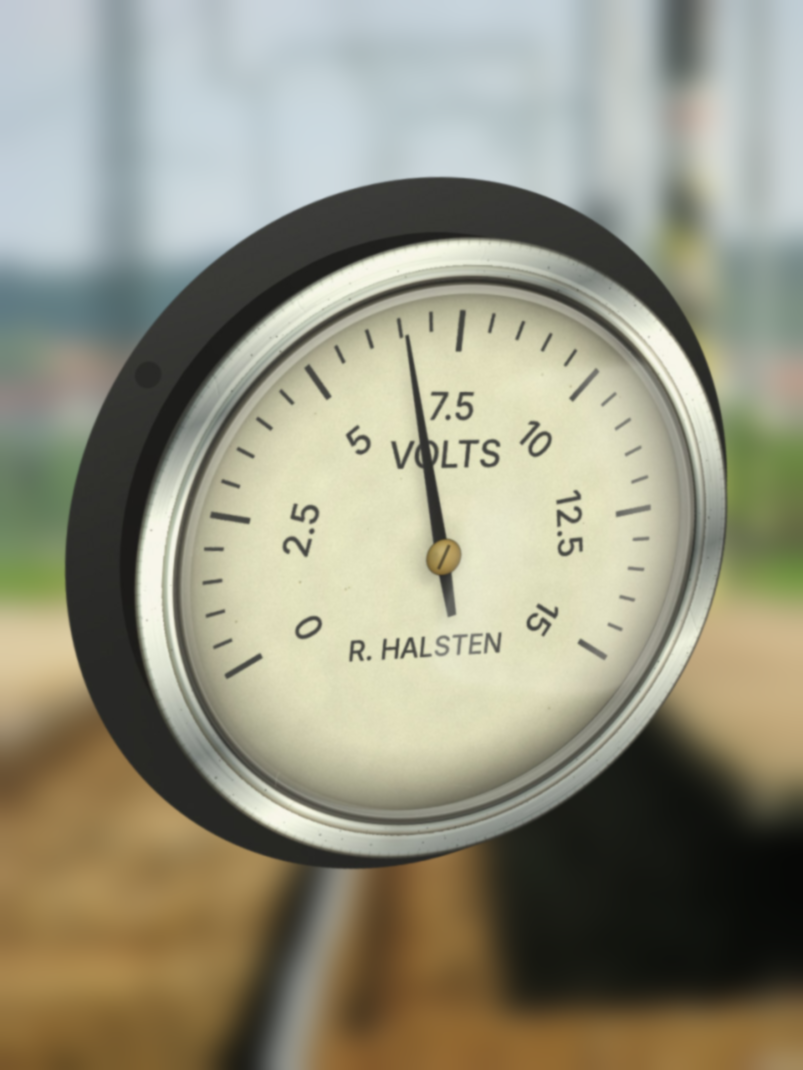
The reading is {"value": 6.5, "unit": "V"}
